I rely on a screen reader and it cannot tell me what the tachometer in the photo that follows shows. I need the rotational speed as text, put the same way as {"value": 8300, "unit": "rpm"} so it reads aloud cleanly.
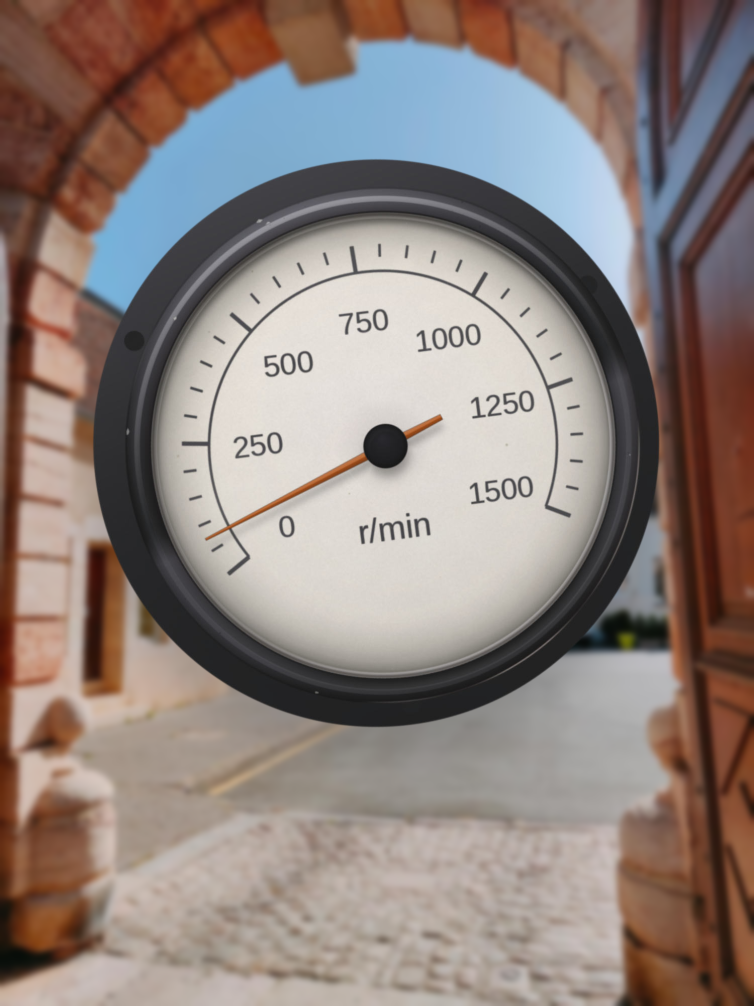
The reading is {"value": 75, "unit": "rpm"}
